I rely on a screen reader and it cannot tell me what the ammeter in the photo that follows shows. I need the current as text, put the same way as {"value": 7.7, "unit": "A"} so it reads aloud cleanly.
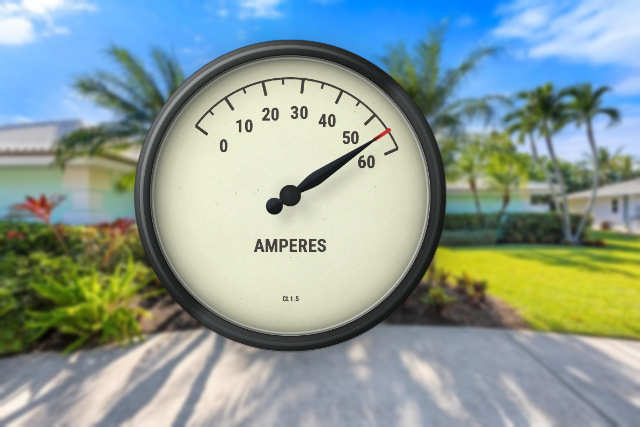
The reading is {"value": 55, "unit": "A"}
